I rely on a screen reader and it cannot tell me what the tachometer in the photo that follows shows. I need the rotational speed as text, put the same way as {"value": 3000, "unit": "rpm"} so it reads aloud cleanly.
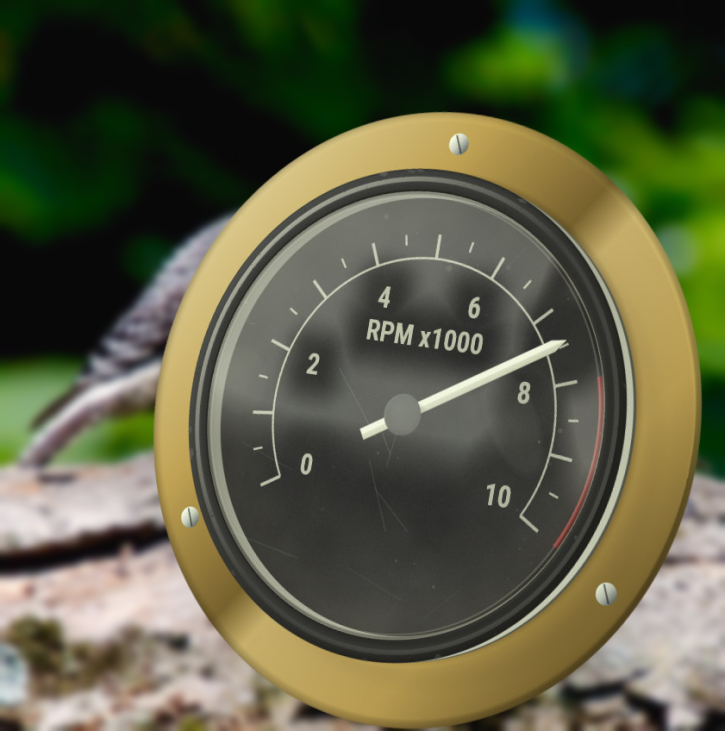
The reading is {"value": 7500, "unit": "rpm"}
